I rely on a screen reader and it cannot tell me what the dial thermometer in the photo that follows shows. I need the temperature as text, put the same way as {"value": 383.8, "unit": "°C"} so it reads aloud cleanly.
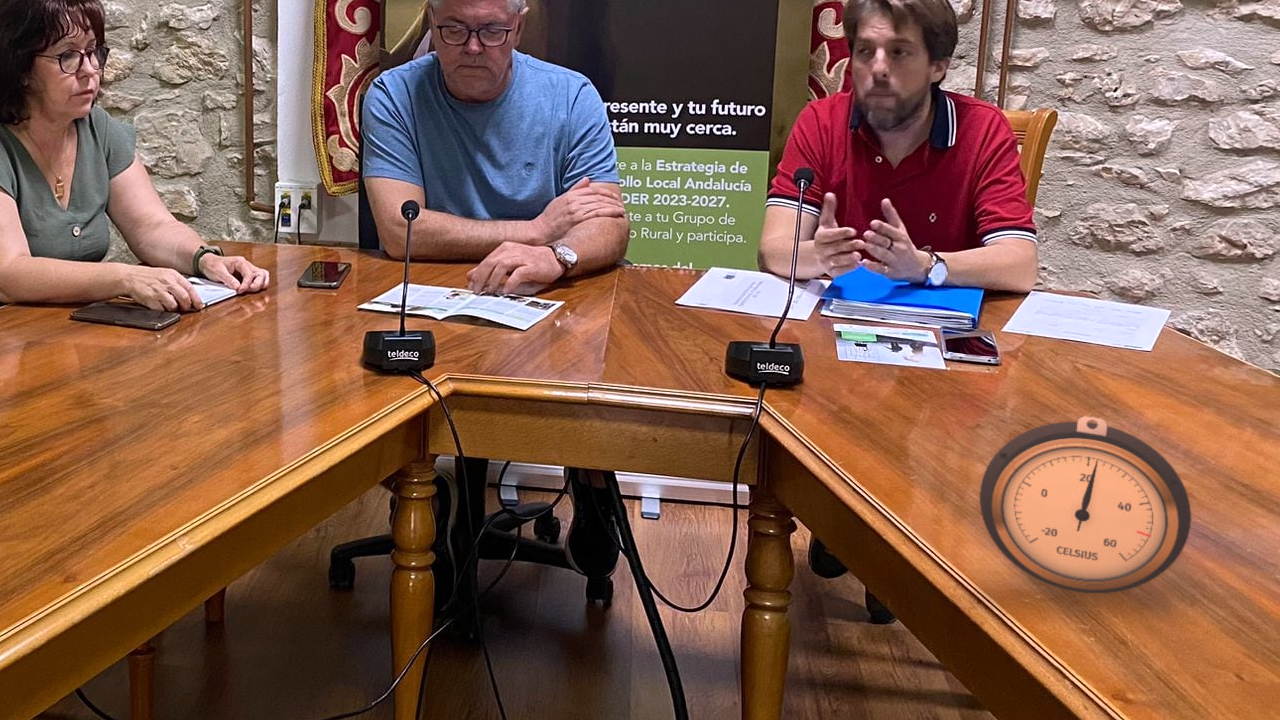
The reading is {"value": 22, "unit": "°C"}
